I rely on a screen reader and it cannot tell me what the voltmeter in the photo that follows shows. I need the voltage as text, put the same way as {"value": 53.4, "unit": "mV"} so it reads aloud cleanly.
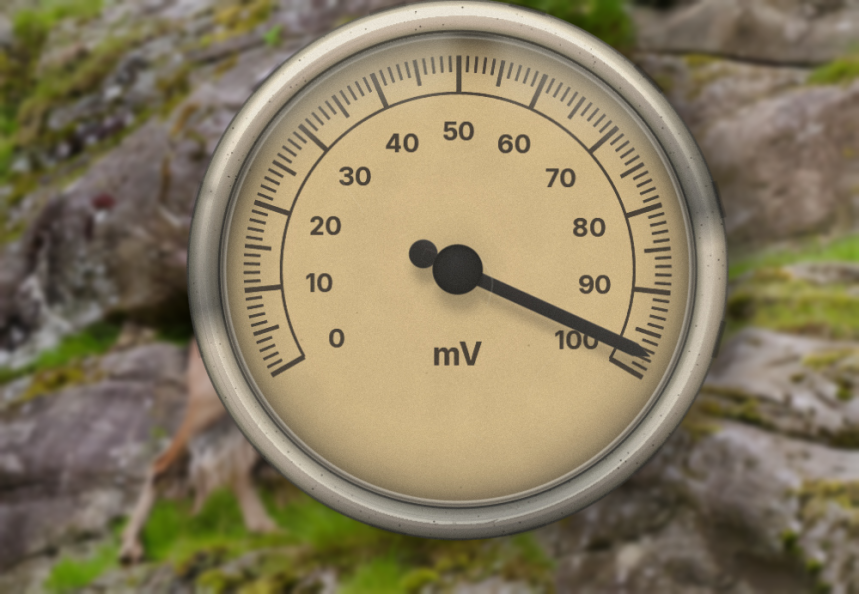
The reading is {"value": 97.5, "unit": "mV"}
